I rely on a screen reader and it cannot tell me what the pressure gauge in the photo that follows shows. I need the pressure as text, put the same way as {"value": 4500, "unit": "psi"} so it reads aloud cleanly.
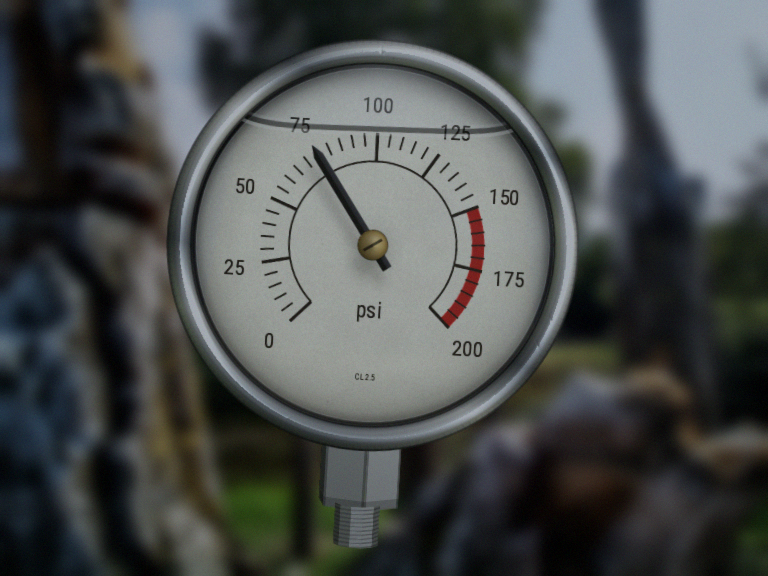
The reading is {"value": 75, "unit": "psi"}
